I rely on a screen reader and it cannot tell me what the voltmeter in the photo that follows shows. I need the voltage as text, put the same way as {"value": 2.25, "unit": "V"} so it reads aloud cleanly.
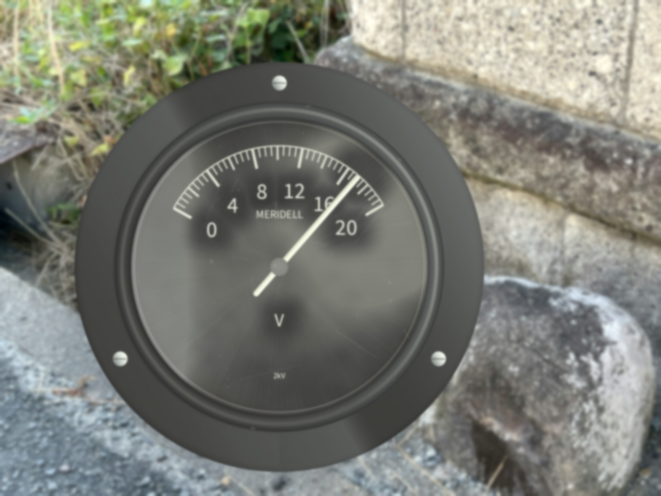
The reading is {"value": 17, "unit": "V"}
